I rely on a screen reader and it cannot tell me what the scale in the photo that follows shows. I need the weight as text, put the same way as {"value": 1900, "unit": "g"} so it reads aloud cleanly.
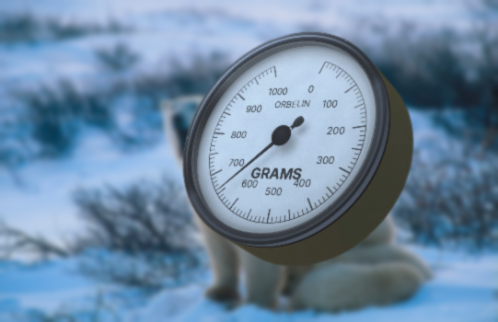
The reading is {"value": 650, "unit": "g"}
